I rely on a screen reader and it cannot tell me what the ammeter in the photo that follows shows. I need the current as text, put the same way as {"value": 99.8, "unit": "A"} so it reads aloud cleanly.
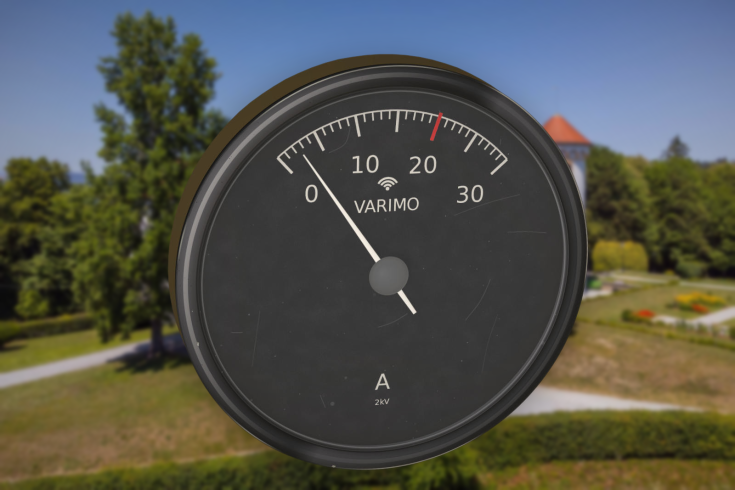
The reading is {"value": 2.5, "unit": "A"}
